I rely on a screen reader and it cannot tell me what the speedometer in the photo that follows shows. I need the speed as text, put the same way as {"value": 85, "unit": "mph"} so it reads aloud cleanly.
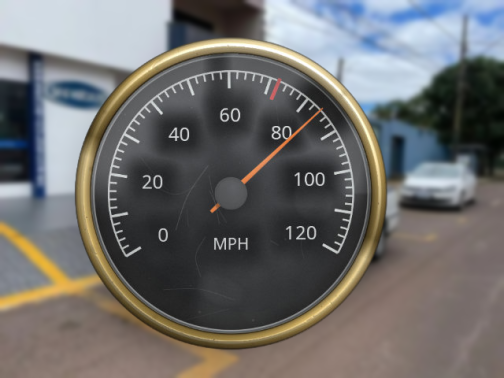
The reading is {"value": 84, "unit": "mph"}
